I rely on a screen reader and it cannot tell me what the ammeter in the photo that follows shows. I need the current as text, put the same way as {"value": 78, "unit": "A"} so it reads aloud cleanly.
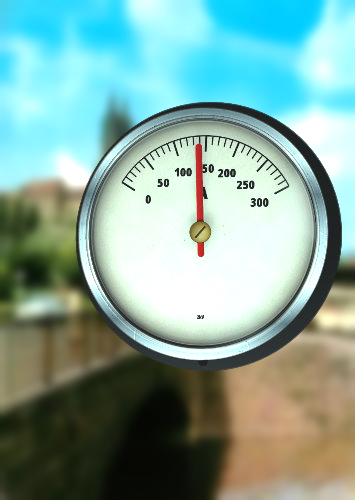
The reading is {"value": 140, "unit": "A"}
